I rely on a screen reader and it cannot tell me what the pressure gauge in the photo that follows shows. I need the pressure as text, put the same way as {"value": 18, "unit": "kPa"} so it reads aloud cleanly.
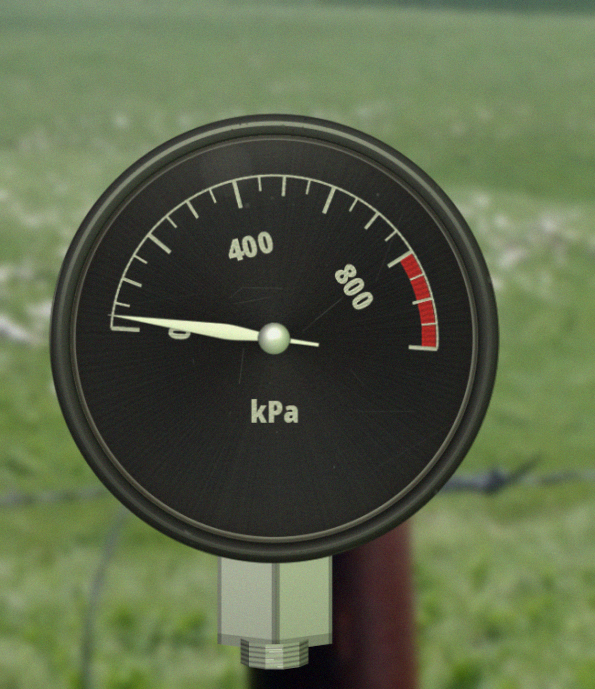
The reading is {"value": 25, "unit": "kPa"}
